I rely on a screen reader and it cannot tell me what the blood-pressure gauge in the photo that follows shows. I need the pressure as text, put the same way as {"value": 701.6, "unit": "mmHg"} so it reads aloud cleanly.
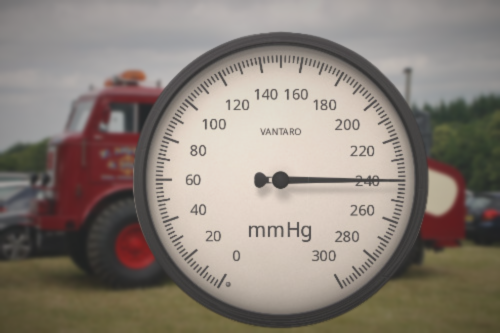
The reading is {"value": 240, "unit": "mmHg"}
